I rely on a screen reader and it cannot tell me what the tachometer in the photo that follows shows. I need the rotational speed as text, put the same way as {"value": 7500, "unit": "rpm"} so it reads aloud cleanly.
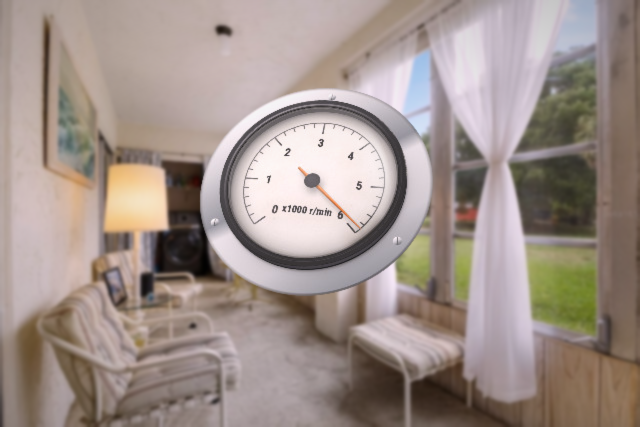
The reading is {"value": 5900, "unit": "rpm"}
